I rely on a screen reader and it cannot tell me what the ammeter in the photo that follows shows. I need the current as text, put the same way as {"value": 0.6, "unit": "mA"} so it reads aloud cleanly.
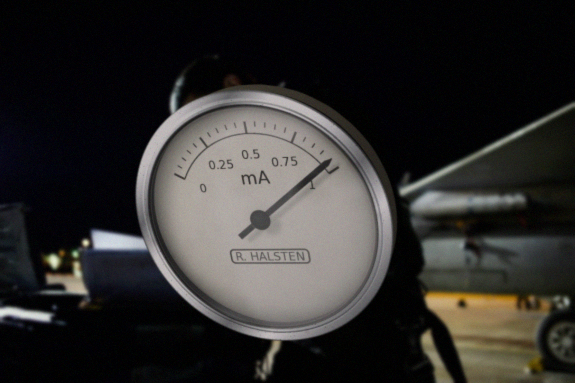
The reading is {"value": 0.95, "unit": "mA"}
